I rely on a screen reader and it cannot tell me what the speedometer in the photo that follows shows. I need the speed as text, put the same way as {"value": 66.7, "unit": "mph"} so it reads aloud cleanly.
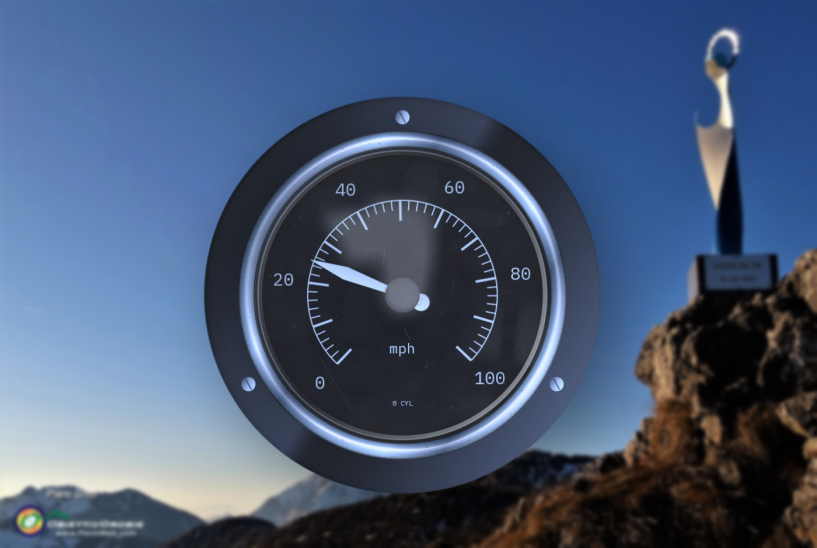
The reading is {"value": 25, "unit": "mph"}
